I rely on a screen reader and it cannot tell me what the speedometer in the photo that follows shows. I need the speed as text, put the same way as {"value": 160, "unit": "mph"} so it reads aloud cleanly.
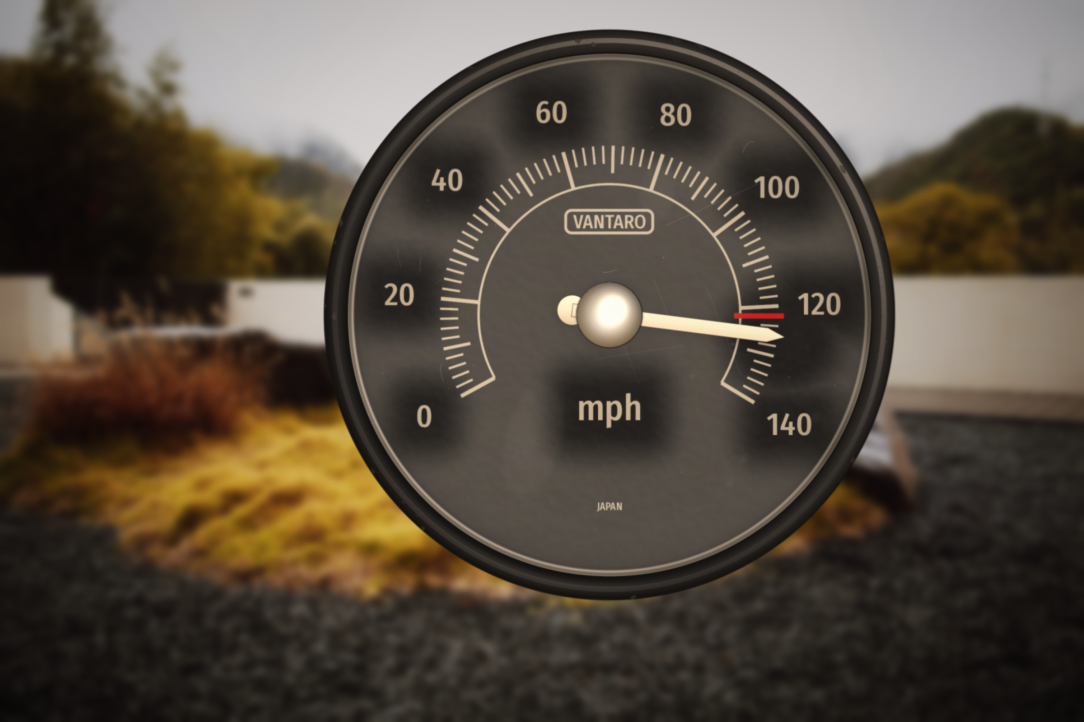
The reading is {"value": 126, "unit": "mph"}
